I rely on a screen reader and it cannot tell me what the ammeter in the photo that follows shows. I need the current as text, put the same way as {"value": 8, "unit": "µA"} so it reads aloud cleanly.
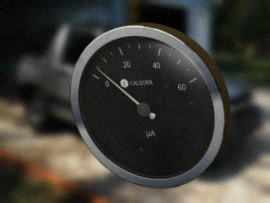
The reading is {"value": 5, "unit": "µA"}
